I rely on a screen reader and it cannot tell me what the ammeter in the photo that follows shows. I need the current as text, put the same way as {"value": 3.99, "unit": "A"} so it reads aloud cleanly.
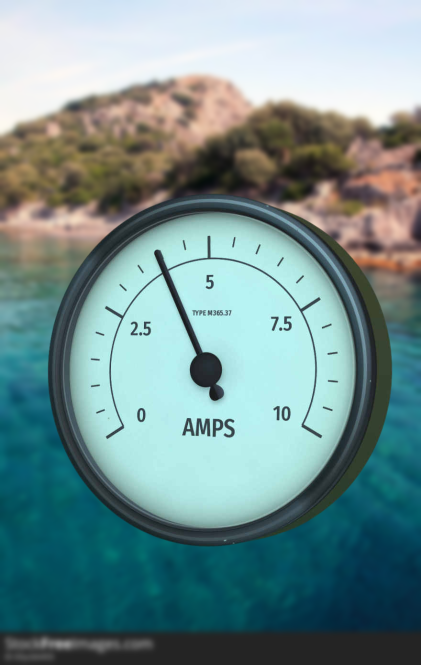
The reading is {"value": 4, "unit": "A"}
